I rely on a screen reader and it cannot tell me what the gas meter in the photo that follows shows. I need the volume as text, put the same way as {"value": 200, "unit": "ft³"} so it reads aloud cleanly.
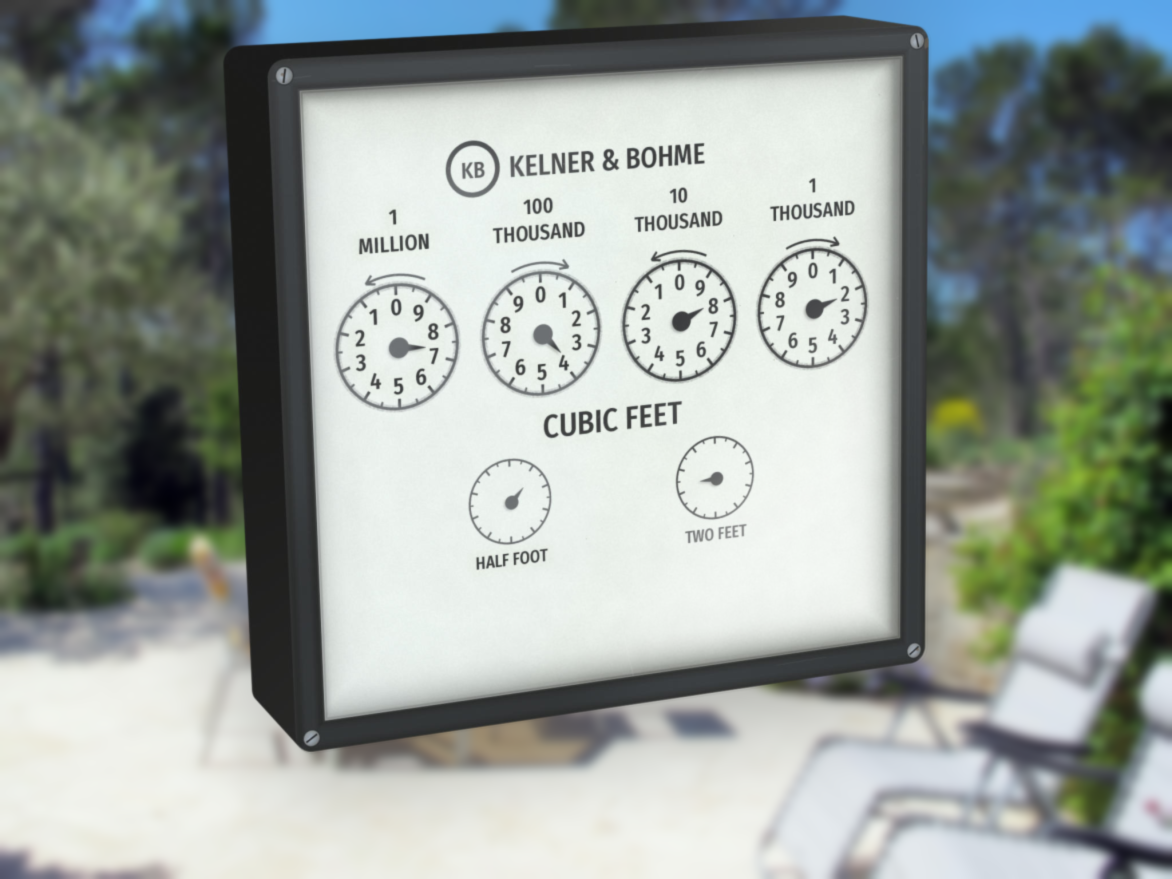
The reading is {"value": 738200, "unit": "ft³"}
